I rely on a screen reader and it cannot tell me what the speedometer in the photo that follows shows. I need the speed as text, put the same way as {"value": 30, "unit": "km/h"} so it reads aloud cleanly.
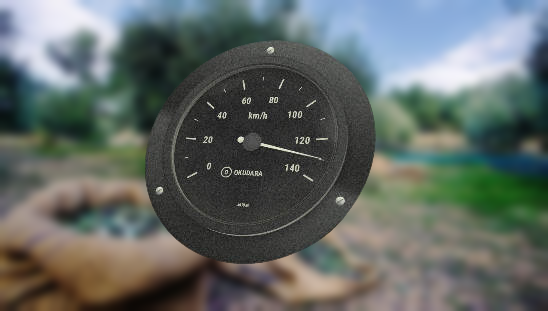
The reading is {"value": 130, "unit": "km/h"}
